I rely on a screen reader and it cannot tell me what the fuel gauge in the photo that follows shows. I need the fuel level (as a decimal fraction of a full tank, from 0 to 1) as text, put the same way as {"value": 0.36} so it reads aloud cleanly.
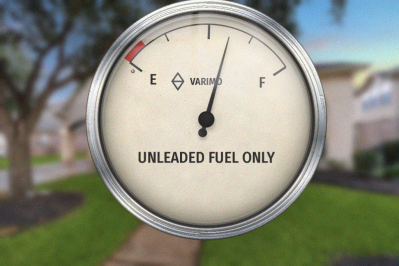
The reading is {"value": 0.625}
